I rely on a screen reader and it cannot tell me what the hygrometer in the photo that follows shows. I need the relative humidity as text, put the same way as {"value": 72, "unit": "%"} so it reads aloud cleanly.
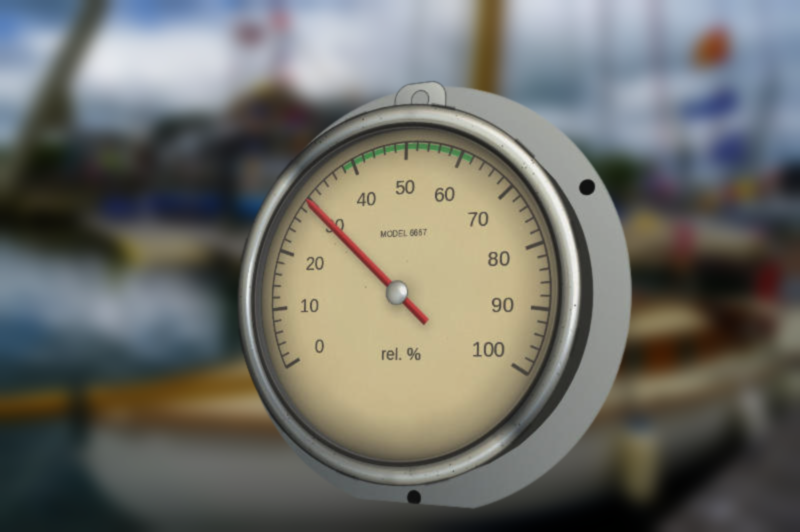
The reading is {"value": 30, "unit": "%"}
